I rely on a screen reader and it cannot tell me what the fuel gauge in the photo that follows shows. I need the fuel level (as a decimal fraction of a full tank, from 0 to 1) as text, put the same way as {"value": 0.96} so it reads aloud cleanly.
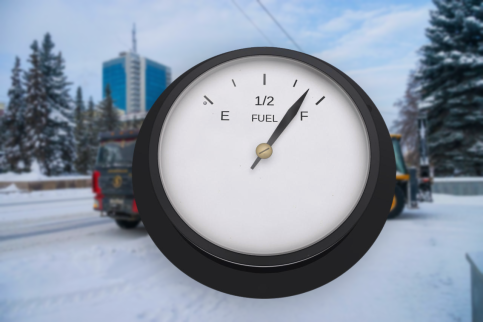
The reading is {"value": 0.875}
